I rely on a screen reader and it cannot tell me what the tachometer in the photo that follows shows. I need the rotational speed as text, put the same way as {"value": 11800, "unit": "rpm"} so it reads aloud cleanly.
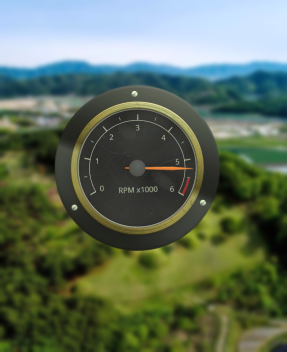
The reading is {"value": 5250, "unit": "rpm"}
